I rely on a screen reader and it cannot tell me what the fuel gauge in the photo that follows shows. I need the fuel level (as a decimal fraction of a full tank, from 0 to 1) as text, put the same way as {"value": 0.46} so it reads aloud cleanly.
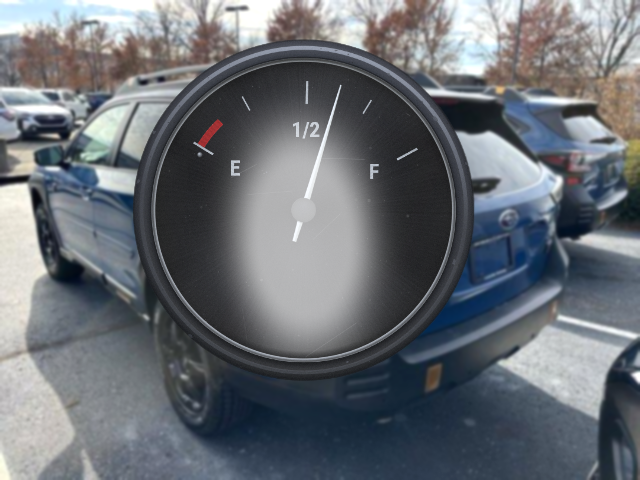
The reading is {"value": 0.625}
